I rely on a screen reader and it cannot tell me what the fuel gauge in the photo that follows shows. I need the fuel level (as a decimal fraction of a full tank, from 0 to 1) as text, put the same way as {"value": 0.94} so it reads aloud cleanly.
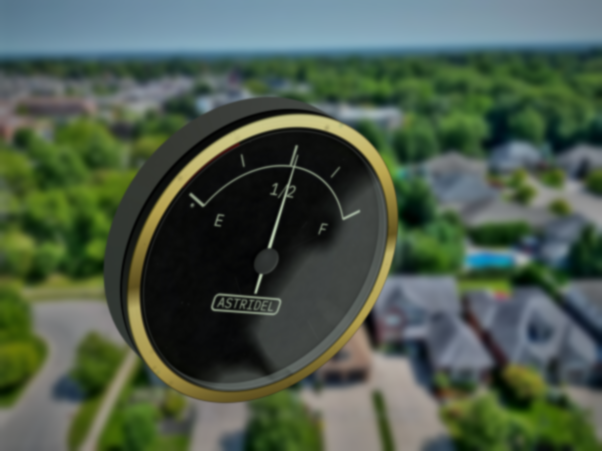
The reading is {"value": 0.5}
